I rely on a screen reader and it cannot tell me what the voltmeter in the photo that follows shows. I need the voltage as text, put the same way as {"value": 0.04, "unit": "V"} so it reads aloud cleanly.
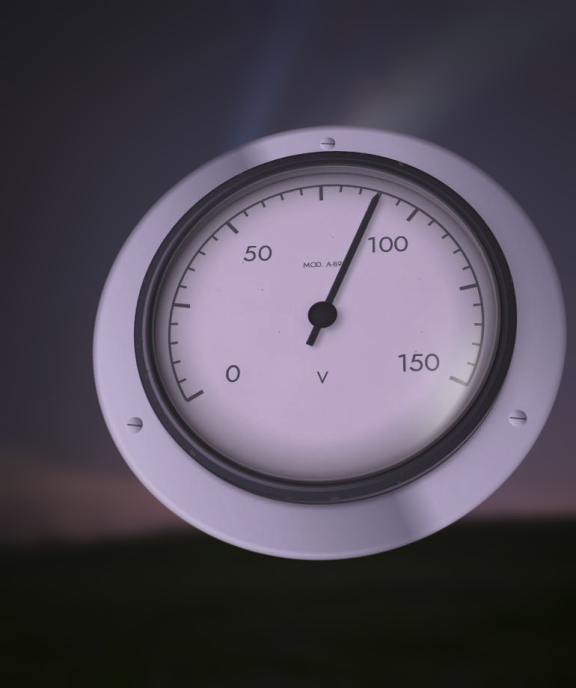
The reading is {"value": 90, "unit": "V"}
